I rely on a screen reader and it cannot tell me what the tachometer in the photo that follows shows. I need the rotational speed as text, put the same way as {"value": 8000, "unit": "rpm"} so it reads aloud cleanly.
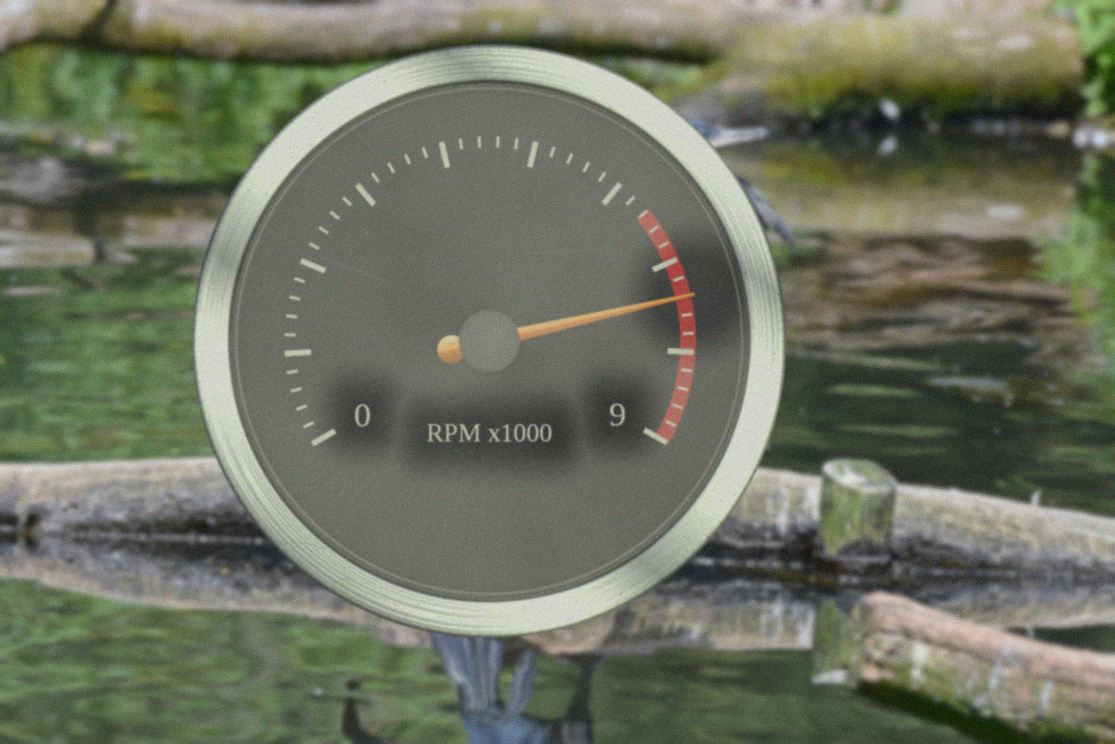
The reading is {"value": 7400, "unit": "rpm"}
